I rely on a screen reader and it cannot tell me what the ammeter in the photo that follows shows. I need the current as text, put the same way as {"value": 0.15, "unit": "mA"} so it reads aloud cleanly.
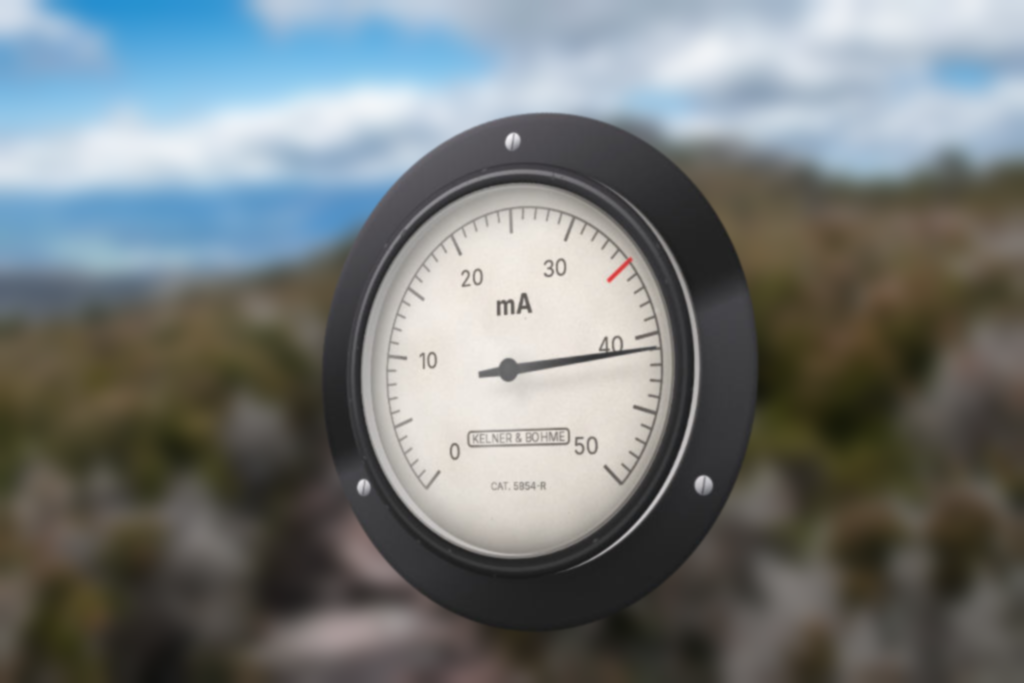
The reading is {"value": 41, "unit": "mA"}
